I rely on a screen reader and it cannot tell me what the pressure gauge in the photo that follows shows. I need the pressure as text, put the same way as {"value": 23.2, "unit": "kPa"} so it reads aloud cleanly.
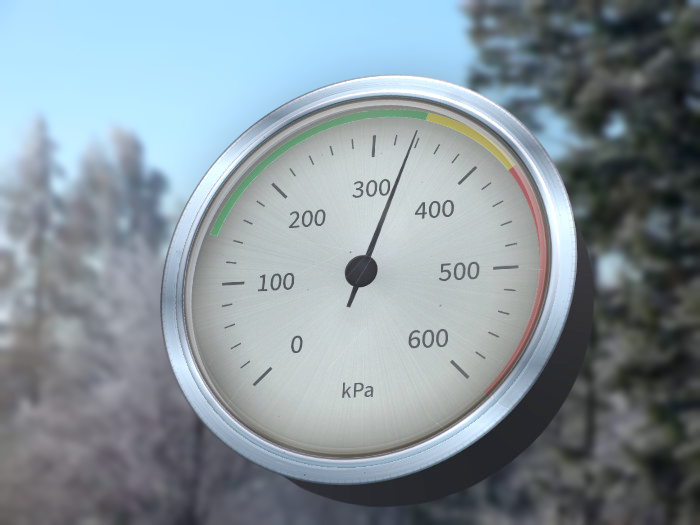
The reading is {"value": 340, "unit": "kPa"}
